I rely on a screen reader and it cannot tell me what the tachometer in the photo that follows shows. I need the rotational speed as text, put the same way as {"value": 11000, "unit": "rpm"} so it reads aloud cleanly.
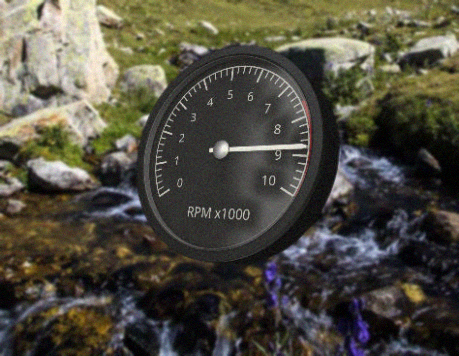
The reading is {"value": 8800, "unit": "rpm"}
